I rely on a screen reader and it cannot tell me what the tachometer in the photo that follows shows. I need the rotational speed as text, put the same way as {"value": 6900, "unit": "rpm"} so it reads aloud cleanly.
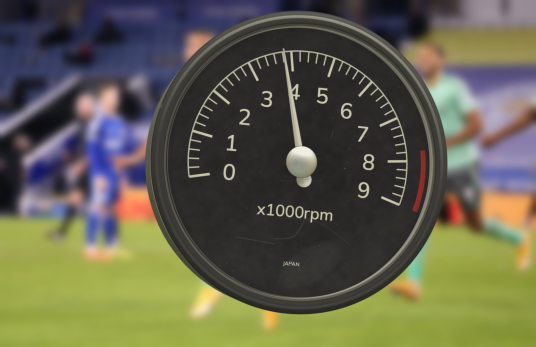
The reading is {"value": 3800, "unit": "rpm"}
